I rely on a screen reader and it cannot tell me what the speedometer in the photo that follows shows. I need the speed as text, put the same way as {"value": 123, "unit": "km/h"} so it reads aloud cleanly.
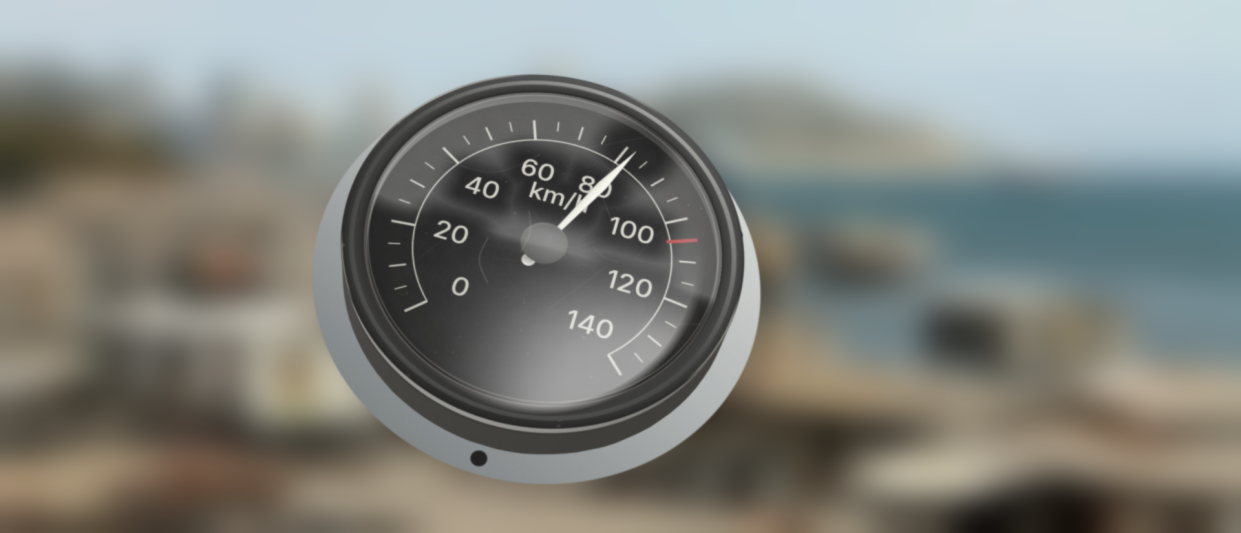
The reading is {"value": 82.5, "unit": "km/h"}
